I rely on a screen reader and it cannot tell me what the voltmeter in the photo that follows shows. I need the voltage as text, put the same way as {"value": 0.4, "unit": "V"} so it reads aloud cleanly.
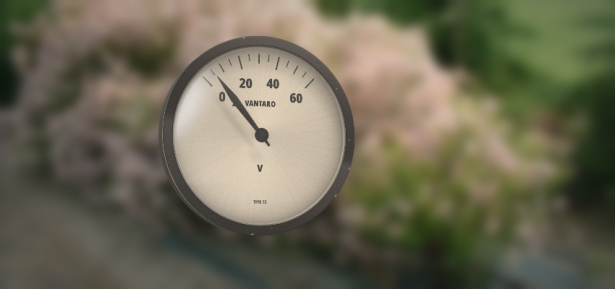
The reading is {"value": 5, "unit": "V"}
